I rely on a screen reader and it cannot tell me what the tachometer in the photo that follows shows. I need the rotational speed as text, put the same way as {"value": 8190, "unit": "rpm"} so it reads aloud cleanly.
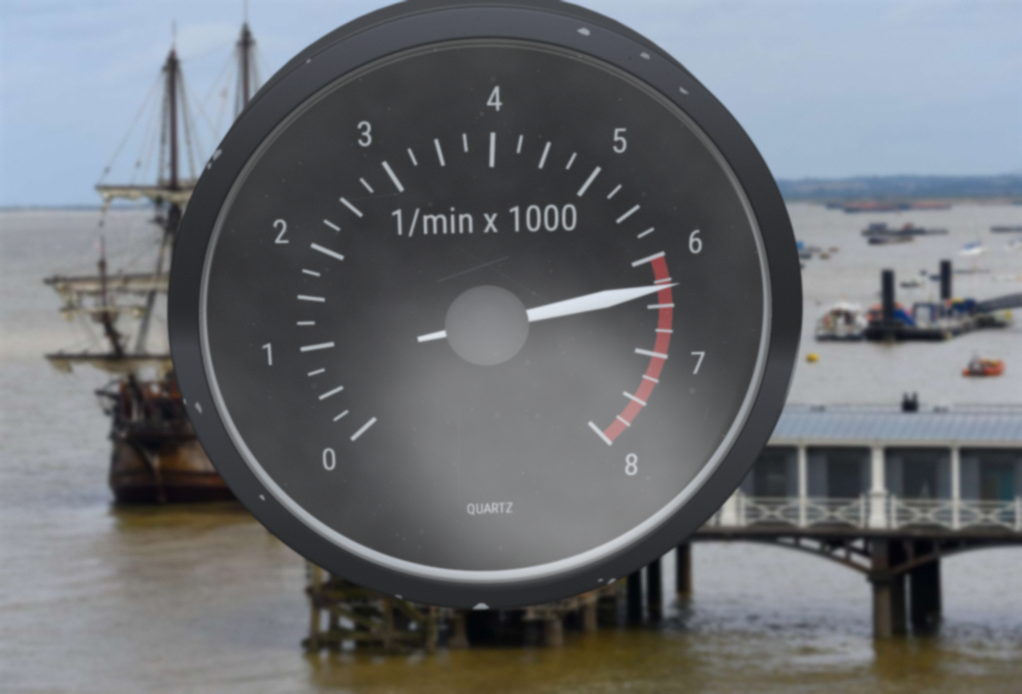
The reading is {"value": 6250, "unit": "rpm"}
